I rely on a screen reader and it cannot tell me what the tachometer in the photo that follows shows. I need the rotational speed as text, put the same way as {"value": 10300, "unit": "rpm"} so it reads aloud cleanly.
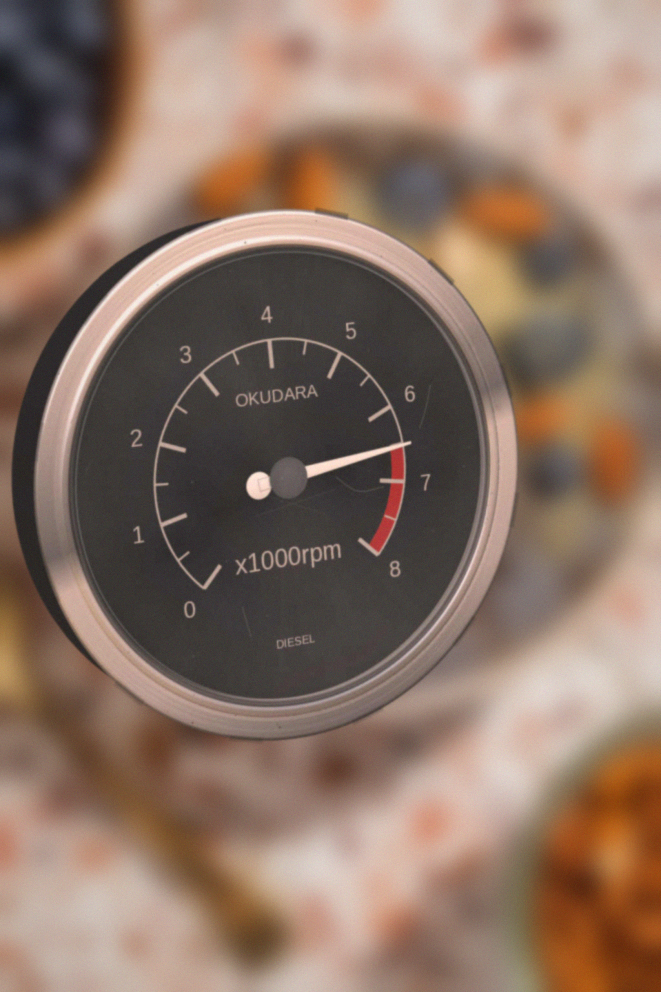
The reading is {"value": 6500, "unit": "rpm"}
